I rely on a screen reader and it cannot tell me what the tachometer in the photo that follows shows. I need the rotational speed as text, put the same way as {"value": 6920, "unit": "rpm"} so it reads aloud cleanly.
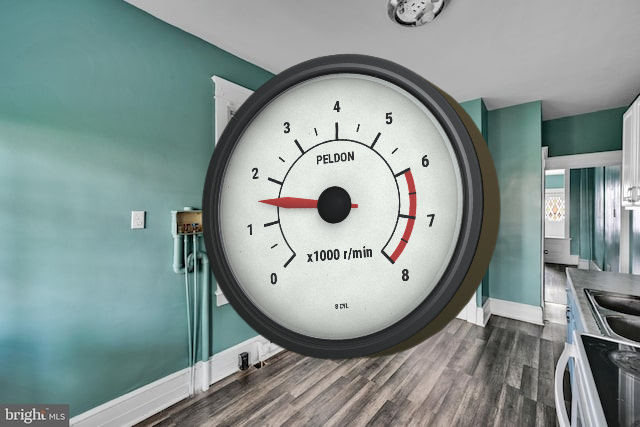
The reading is {"value": 1500, "unit": "rpm"}
